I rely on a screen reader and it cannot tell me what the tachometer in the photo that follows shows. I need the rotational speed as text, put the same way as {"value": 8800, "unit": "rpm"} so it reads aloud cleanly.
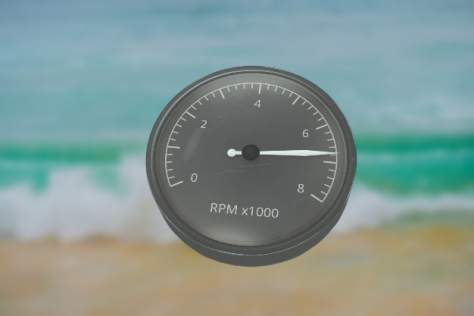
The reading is {"value": 6800, "unit": "rpm"}
